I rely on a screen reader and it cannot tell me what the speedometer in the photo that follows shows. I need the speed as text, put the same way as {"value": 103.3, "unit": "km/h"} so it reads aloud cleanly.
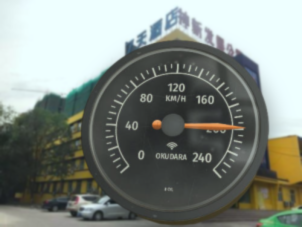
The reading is {"value": 200, "unit": "km/h"}
